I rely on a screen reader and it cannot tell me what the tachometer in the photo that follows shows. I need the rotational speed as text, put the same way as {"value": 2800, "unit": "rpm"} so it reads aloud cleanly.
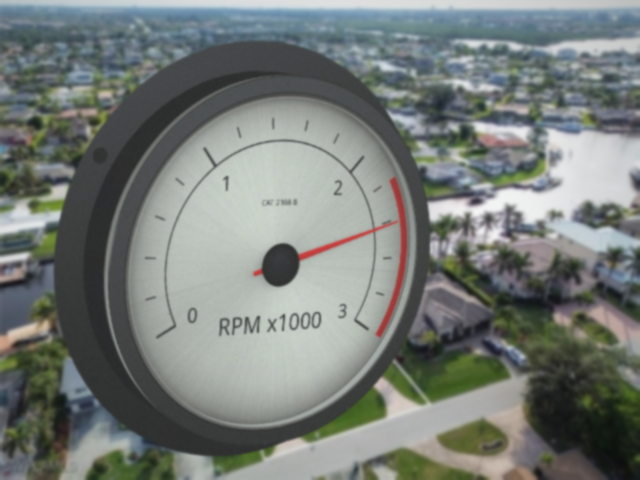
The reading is {"value": 2400, "unit": "rpm"}
